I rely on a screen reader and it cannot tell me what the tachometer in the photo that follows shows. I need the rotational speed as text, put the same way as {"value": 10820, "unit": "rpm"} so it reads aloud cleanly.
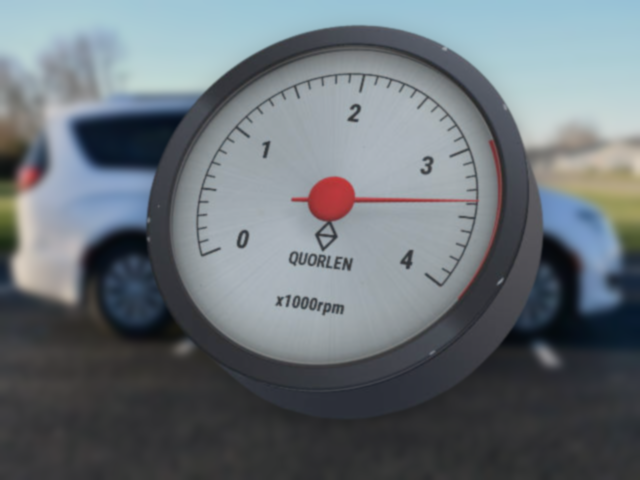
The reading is {"value": 3400, "unit": "rpm"}
